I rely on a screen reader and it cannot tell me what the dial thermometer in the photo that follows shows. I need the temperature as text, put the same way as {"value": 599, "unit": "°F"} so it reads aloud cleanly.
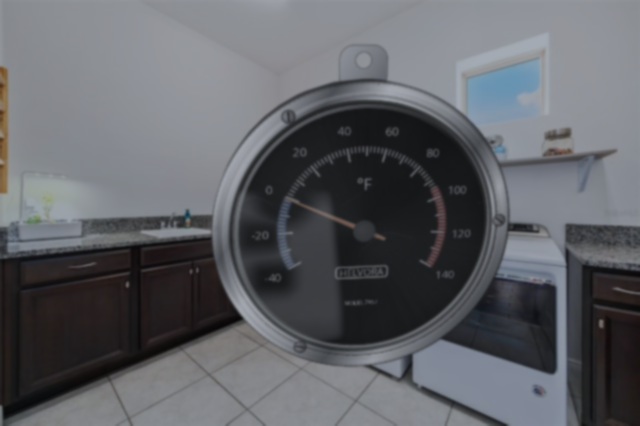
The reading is {"value": 0, "unit": "°F"}
